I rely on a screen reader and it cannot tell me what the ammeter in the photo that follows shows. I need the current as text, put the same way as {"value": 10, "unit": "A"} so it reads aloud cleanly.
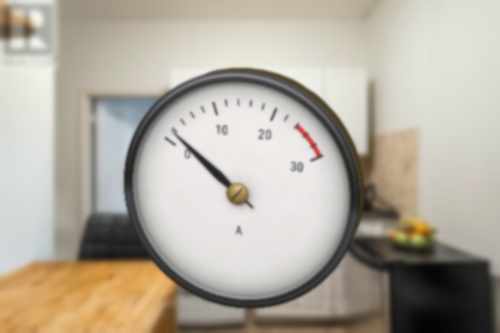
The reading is {"value": 2, "unit": "A"}
